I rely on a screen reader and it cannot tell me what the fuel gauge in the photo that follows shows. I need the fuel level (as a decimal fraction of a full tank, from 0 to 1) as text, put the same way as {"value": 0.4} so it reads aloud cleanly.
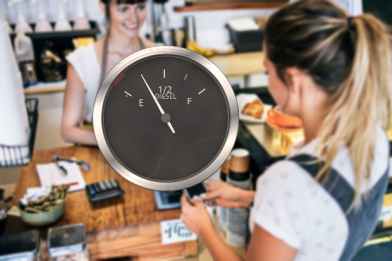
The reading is {"value": 0.25}
